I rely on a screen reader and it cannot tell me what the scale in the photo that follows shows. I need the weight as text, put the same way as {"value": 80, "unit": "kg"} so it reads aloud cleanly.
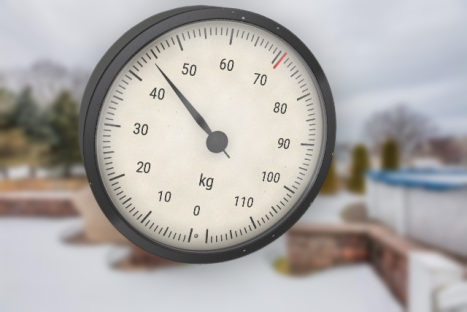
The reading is {"value": 44, "unit": "kg"}
